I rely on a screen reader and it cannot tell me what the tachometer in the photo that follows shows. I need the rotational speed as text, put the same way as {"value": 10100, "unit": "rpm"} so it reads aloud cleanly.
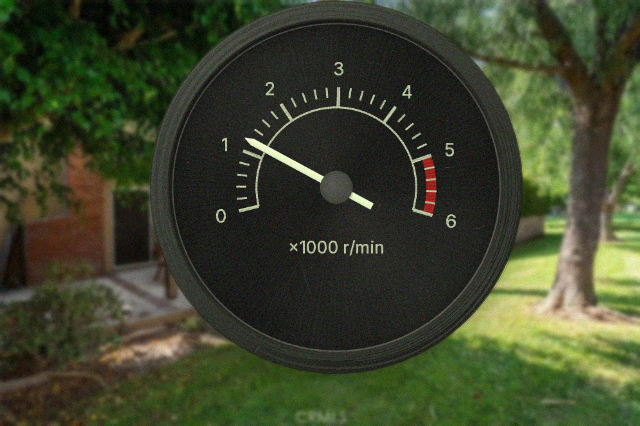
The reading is {"value": 1200, "unit": "rpm"}
